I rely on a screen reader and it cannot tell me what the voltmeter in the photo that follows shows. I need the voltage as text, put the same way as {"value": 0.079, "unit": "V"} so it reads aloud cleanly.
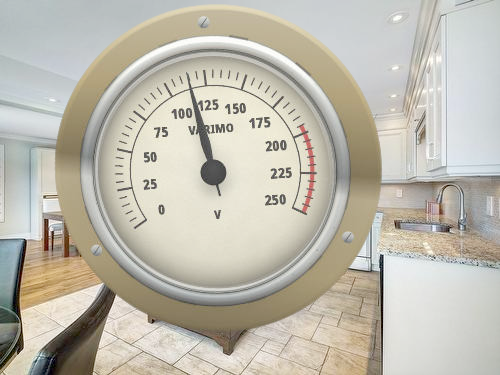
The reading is {"value": 115, "unit": "V"}
